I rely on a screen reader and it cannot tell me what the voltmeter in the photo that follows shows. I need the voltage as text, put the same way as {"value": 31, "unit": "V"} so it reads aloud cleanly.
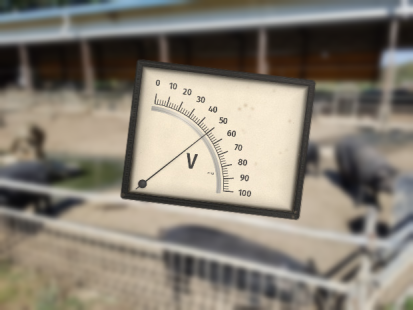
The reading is {"value": 50, "unit": "V"}
